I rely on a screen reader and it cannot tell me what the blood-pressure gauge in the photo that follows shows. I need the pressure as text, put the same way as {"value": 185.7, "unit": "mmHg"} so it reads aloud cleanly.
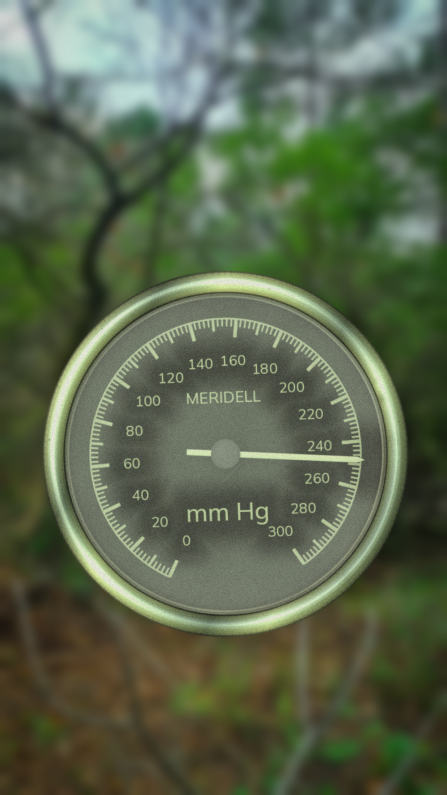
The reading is {"value": 248, "unit": "mmHg"}
